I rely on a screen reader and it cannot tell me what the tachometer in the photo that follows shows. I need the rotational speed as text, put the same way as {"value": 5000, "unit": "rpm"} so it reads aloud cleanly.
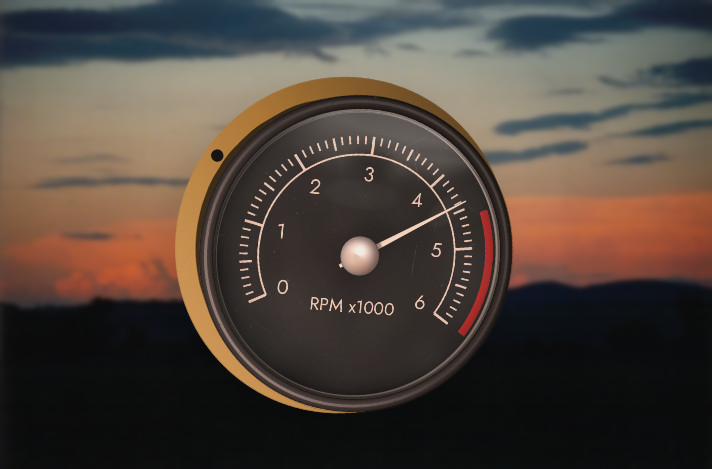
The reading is {"value": 4400, "unit": "rpm"}
